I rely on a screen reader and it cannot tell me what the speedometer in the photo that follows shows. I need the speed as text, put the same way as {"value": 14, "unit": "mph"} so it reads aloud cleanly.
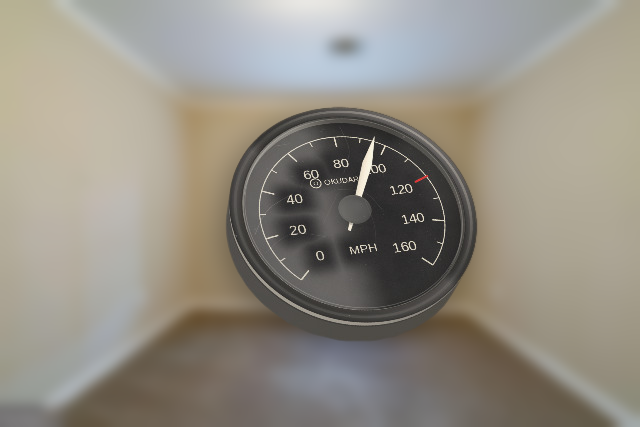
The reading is {"value": 95, "unit": "mph"}
